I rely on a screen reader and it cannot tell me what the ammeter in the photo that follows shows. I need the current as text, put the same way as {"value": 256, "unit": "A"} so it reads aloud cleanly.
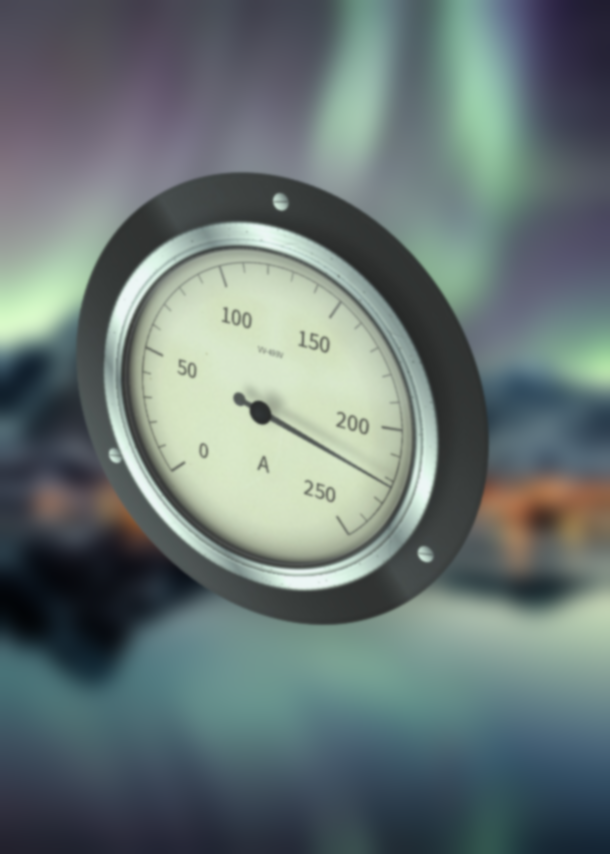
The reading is {"value": 220, "unit": "A"}
